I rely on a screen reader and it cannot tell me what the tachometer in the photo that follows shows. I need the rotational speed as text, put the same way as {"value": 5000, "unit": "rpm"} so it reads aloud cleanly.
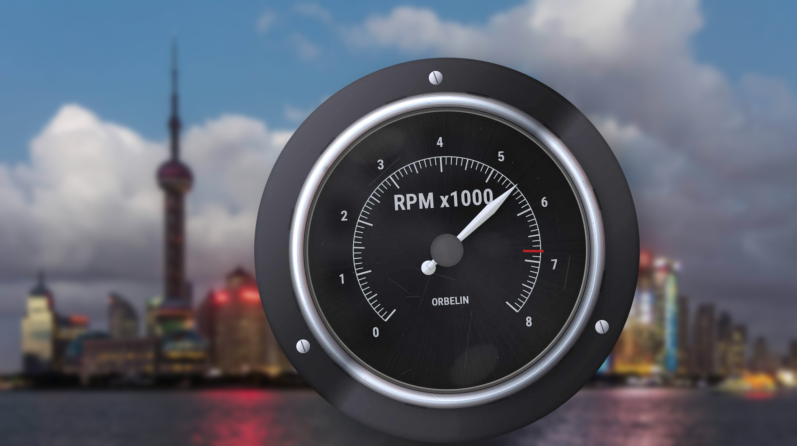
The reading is {"value": 5500, "unit": "rpm"}
